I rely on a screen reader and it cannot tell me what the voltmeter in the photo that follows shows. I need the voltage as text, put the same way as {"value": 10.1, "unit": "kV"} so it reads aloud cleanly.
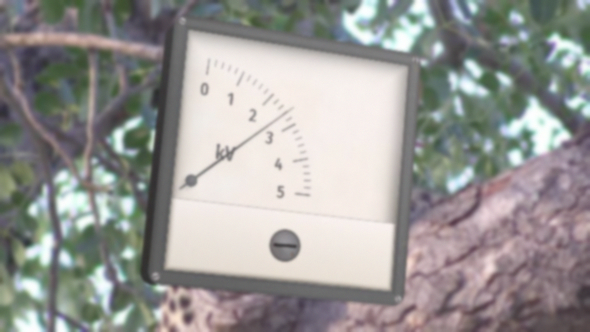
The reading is {"value": 2.6, "unit": "kV"}
